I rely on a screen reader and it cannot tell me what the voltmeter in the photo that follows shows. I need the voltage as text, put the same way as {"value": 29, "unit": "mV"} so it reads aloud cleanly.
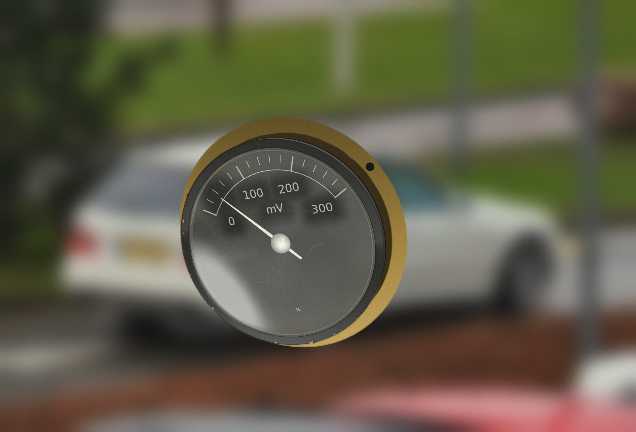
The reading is {"value": 40, "unit": "mV"}
